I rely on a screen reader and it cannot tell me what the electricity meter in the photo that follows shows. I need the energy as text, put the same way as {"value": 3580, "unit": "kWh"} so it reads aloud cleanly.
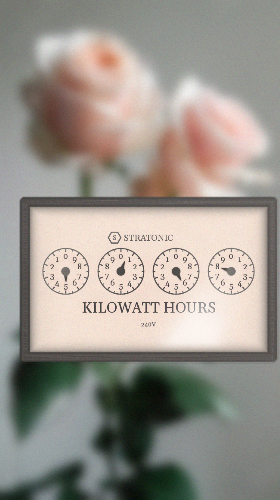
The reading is {"value": 5058, "unit": "kWh"}
